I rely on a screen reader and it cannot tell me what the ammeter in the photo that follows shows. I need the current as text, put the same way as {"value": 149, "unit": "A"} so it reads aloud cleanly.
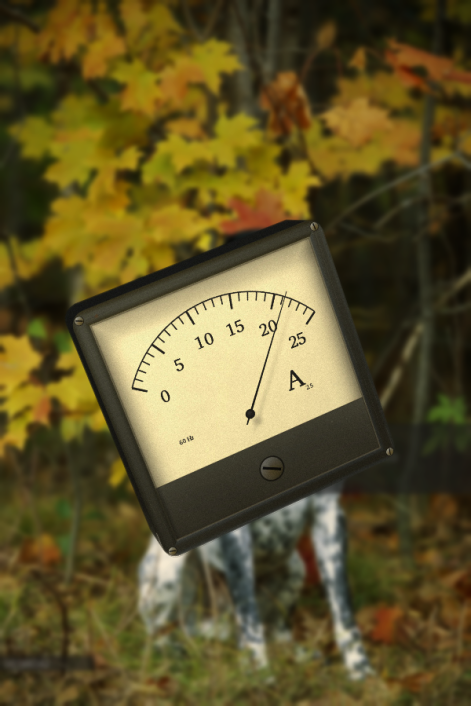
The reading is {"value": 21, "unit": "A"}
